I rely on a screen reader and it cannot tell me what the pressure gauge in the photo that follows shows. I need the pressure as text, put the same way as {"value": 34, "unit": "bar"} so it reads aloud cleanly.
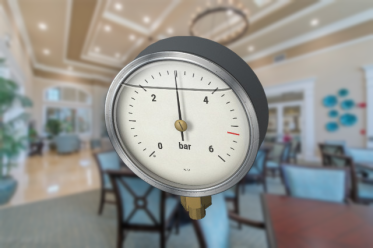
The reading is {"value": 3, "unit": "bar"}
